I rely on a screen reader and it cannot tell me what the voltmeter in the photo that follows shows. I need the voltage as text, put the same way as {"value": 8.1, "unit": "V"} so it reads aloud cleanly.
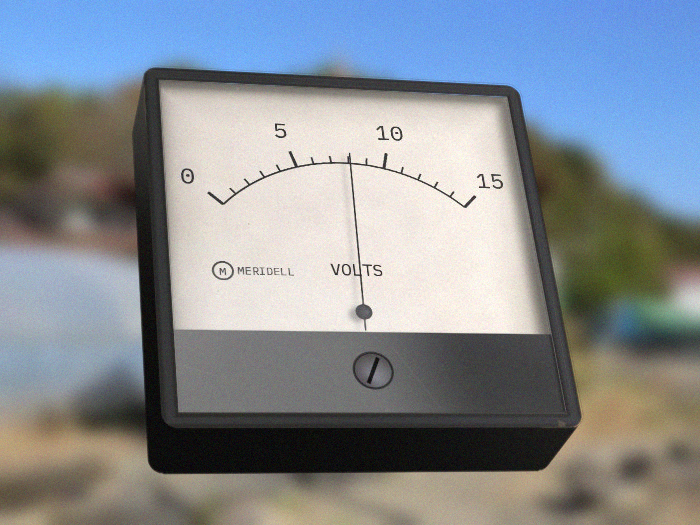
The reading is {"value": 8, "unit": "V"}
